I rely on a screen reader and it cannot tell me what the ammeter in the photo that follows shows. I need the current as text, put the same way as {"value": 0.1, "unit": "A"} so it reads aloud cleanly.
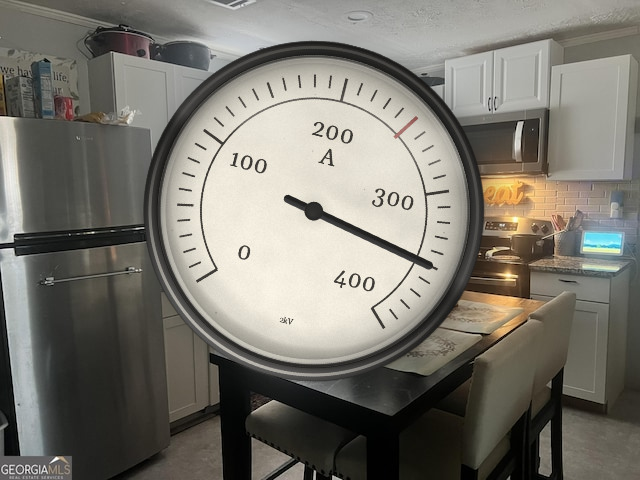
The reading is {"value": 350, "unit": "A"}
